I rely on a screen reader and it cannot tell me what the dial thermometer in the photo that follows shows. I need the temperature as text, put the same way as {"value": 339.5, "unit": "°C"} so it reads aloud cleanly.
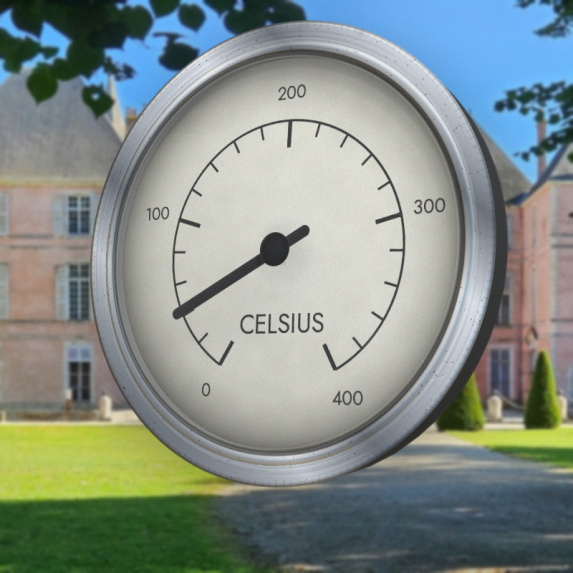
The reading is {"value": 40, "unit": "°C"}
